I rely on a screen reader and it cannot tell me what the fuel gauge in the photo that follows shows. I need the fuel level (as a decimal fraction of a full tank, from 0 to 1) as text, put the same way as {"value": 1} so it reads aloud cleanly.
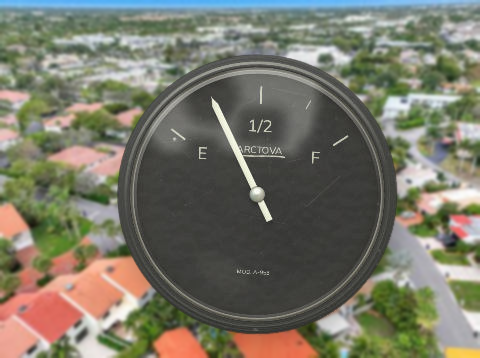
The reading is {"value": 0.25}
